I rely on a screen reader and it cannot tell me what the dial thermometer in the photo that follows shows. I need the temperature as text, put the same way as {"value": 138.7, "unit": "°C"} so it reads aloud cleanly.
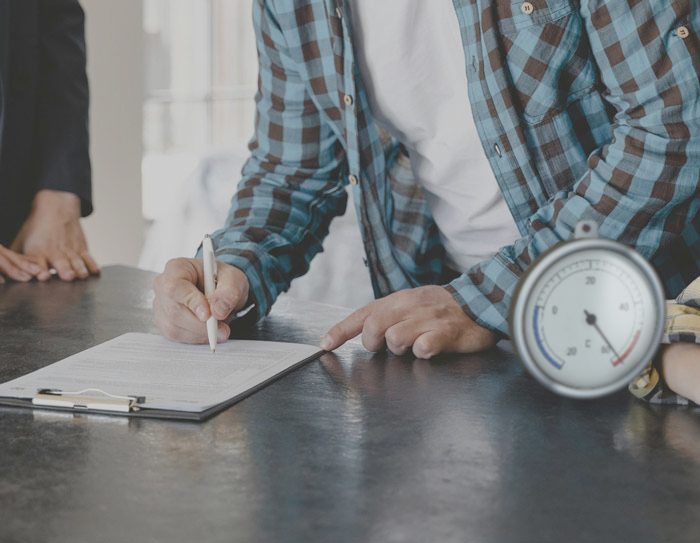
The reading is {"value": 58, "unit": "°C"}
